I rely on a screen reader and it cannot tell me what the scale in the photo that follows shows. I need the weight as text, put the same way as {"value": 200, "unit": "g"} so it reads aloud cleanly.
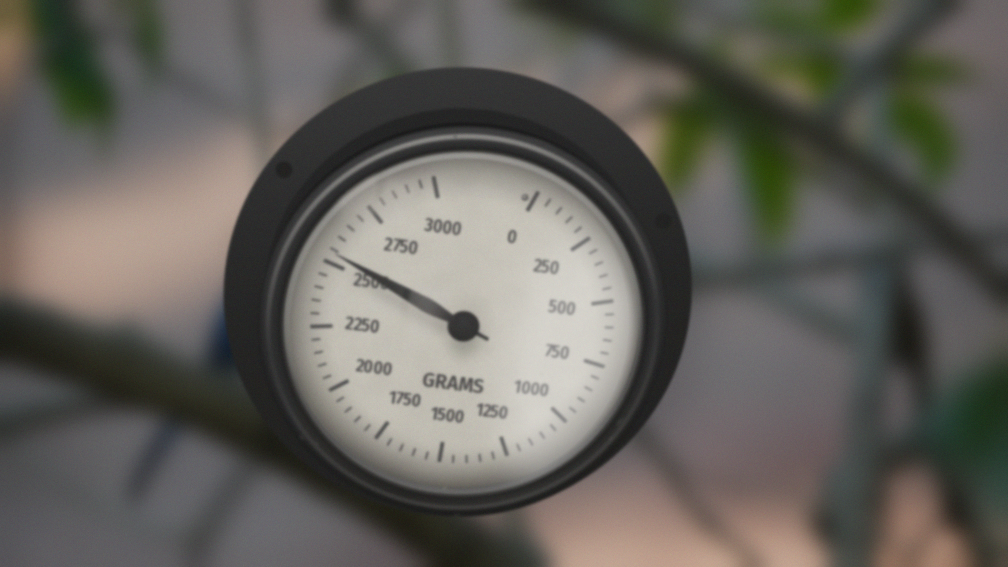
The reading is {"value": 2550, "unit": "g"}
